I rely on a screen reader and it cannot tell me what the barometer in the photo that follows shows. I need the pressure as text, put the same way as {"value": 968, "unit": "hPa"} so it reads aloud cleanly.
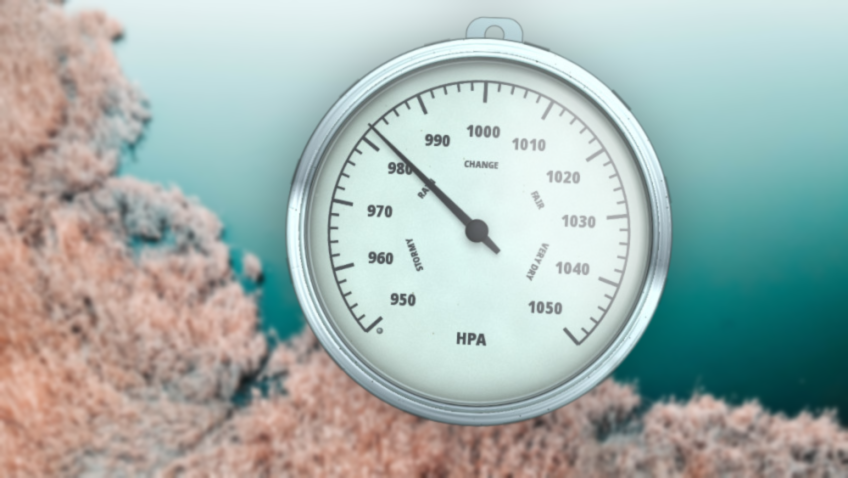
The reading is {"value": 982, "unit": "hPa"}
